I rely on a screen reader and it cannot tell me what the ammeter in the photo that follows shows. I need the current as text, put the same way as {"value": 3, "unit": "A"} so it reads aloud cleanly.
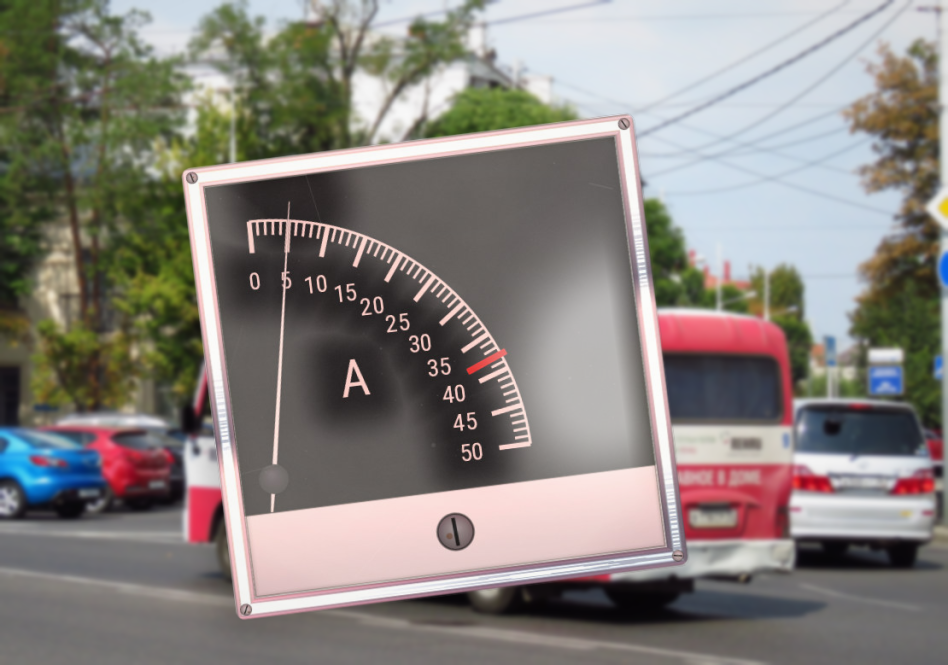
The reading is {"value": 5, "unit": "A"}
